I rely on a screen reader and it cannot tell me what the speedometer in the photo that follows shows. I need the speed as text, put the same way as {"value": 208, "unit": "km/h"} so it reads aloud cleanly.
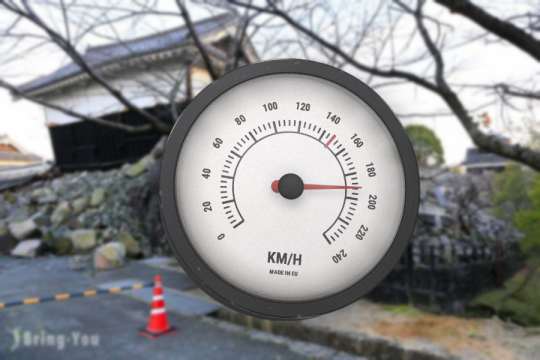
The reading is {"value": 192, "unit": "km/h"}
